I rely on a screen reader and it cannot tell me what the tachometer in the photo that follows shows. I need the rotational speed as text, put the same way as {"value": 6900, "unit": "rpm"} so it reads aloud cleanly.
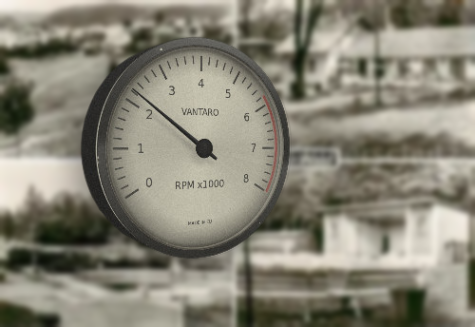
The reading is {"value": 2200, "unit": "rpm"}
